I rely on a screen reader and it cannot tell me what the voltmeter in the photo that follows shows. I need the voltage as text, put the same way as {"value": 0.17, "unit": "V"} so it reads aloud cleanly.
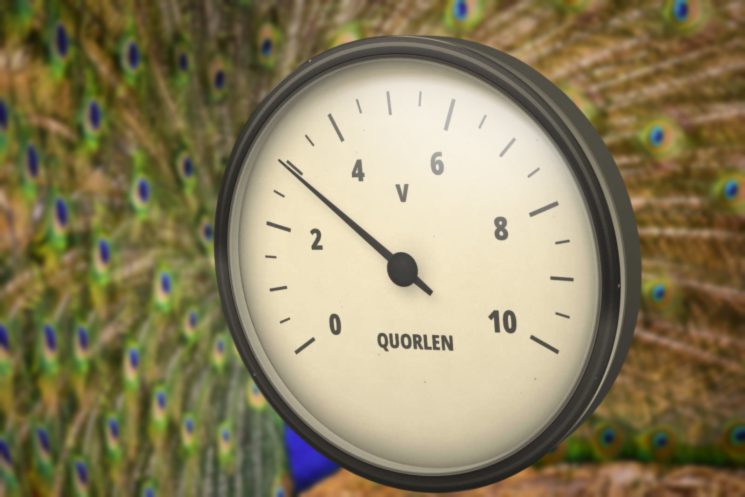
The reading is {"value": 3, "unit": "V"}
